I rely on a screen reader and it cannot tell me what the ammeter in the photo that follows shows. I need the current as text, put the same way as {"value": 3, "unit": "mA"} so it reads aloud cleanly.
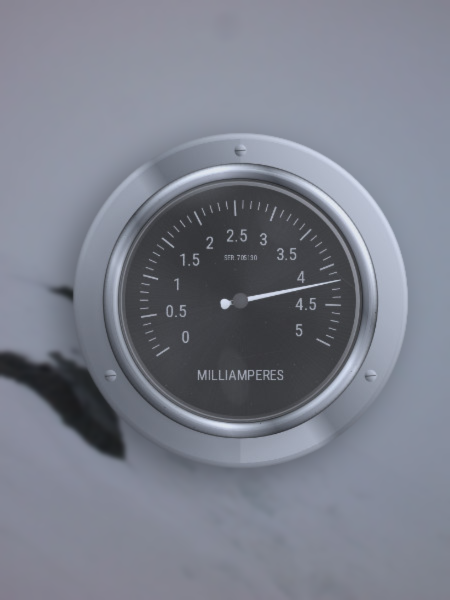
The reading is {"value": 4.2, "unit": "mA"}
